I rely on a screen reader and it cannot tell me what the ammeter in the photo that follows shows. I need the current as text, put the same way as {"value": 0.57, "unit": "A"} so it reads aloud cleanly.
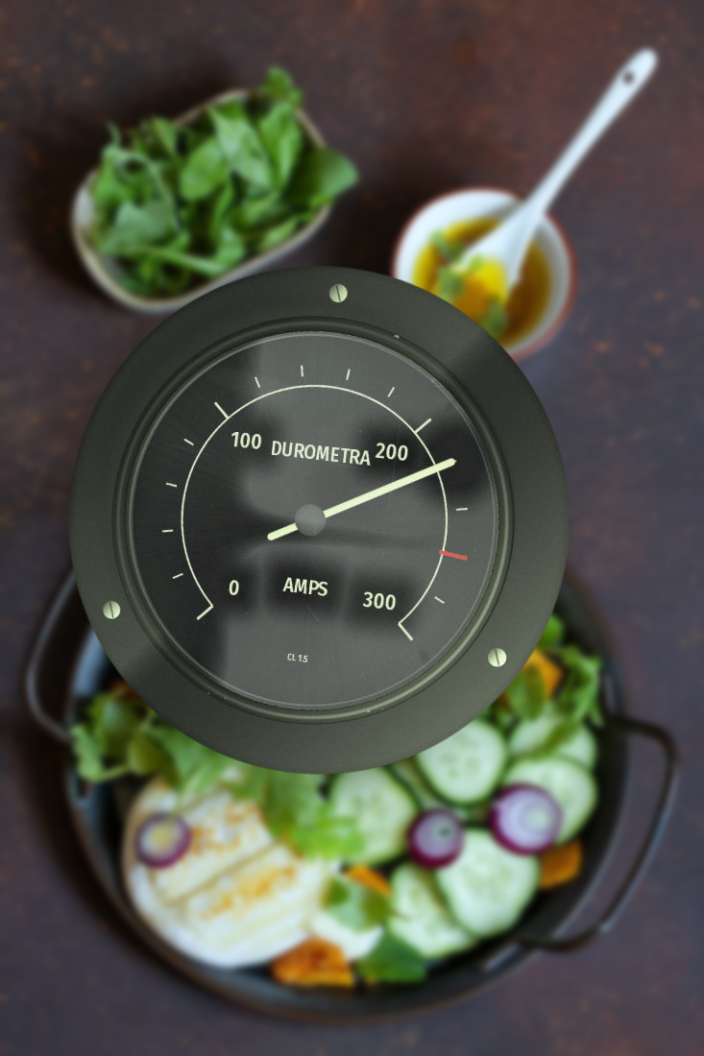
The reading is {"value": 220, "unit": "A"}
